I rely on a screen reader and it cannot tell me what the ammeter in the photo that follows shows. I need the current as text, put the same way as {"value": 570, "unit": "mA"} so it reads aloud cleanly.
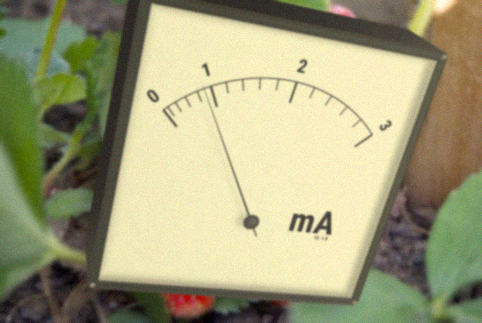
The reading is {"value": 0.9, "unit": "mA"}
